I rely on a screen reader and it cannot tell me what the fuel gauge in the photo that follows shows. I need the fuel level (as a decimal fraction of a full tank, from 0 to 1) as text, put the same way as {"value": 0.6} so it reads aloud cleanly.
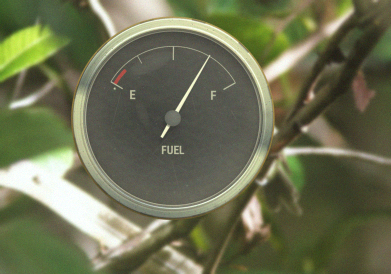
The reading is {"value": 0.75}
